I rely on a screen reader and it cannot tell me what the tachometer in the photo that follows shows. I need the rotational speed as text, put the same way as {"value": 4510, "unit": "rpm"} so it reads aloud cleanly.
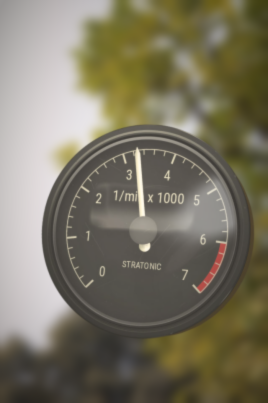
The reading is {"value": 3300, "unit": "rpm"}
